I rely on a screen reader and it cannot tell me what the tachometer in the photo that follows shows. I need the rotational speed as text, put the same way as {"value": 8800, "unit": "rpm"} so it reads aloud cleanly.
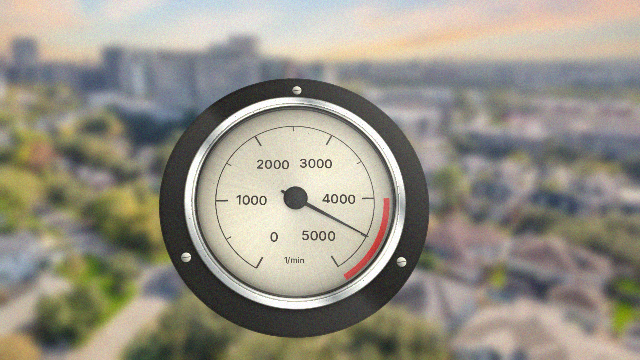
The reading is {"value": 4500, "unit": "rpm"}
